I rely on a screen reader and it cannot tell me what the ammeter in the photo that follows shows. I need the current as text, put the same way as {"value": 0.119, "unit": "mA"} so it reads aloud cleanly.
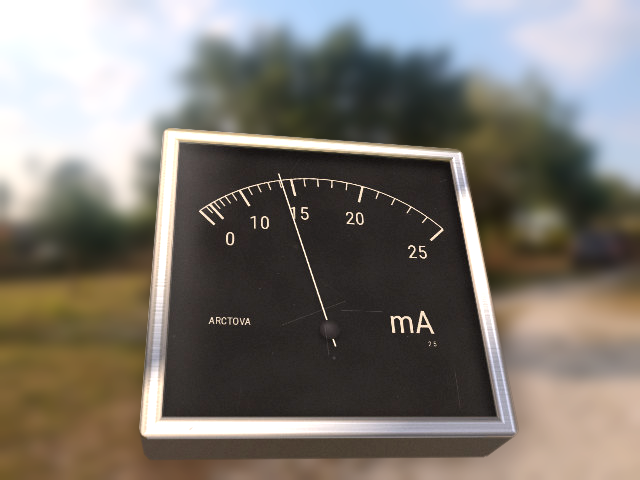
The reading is {"value": 14, "unit": "mA"}
